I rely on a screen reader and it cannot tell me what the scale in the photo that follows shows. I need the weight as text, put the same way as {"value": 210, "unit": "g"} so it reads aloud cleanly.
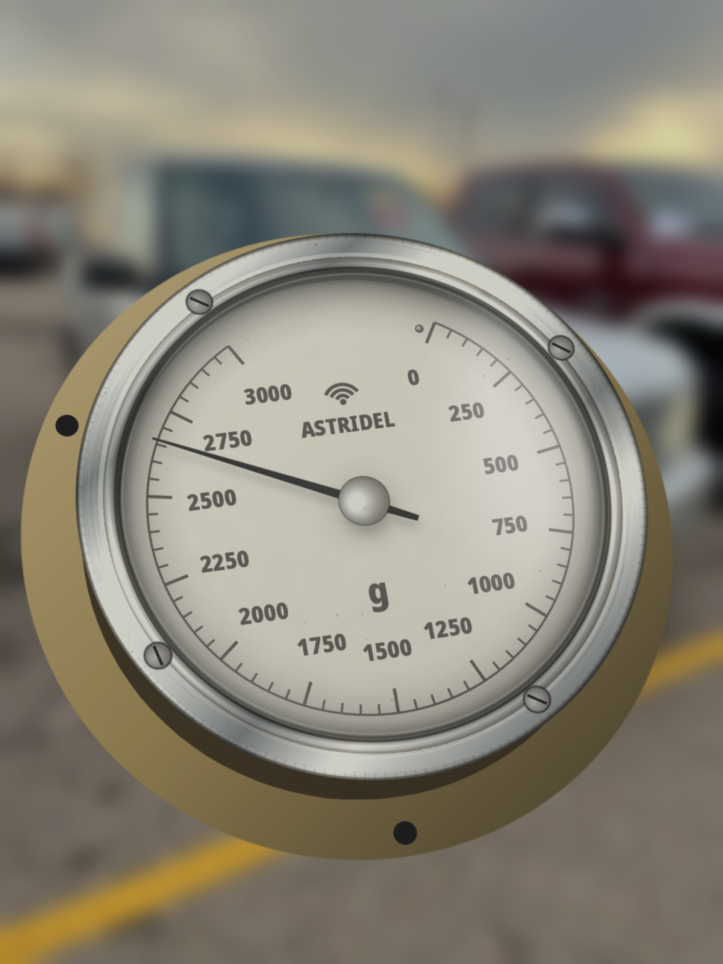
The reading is {"value": 2650, "unit": "g"}
